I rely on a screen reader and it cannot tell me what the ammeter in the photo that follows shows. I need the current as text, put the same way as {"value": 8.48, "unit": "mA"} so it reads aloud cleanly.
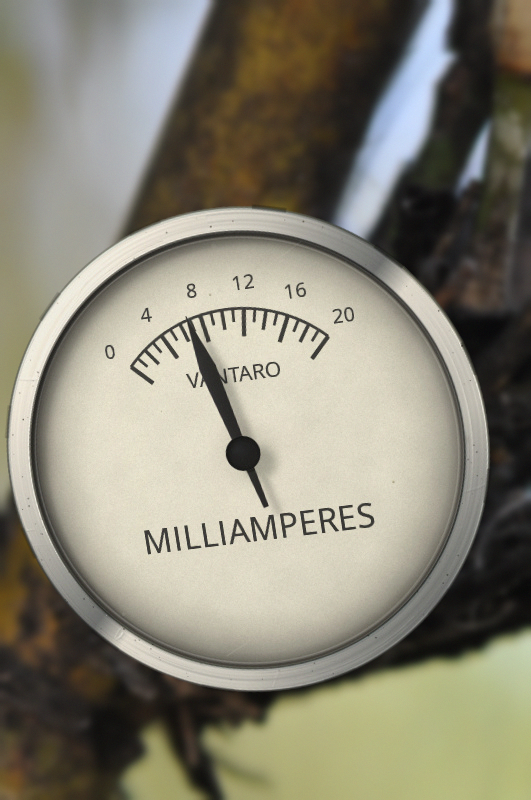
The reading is {"value": 7, "unit": "mA"}
